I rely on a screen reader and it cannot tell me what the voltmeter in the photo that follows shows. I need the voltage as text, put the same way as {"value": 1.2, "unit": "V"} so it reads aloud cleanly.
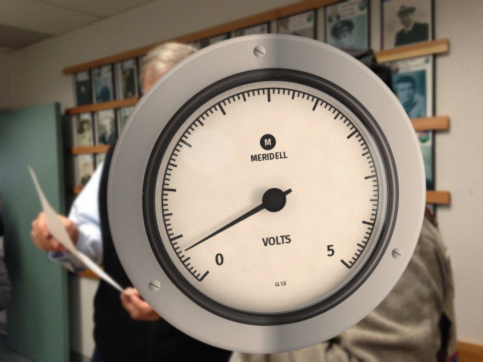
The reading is {"value": 0.35, "unit": "V"}
